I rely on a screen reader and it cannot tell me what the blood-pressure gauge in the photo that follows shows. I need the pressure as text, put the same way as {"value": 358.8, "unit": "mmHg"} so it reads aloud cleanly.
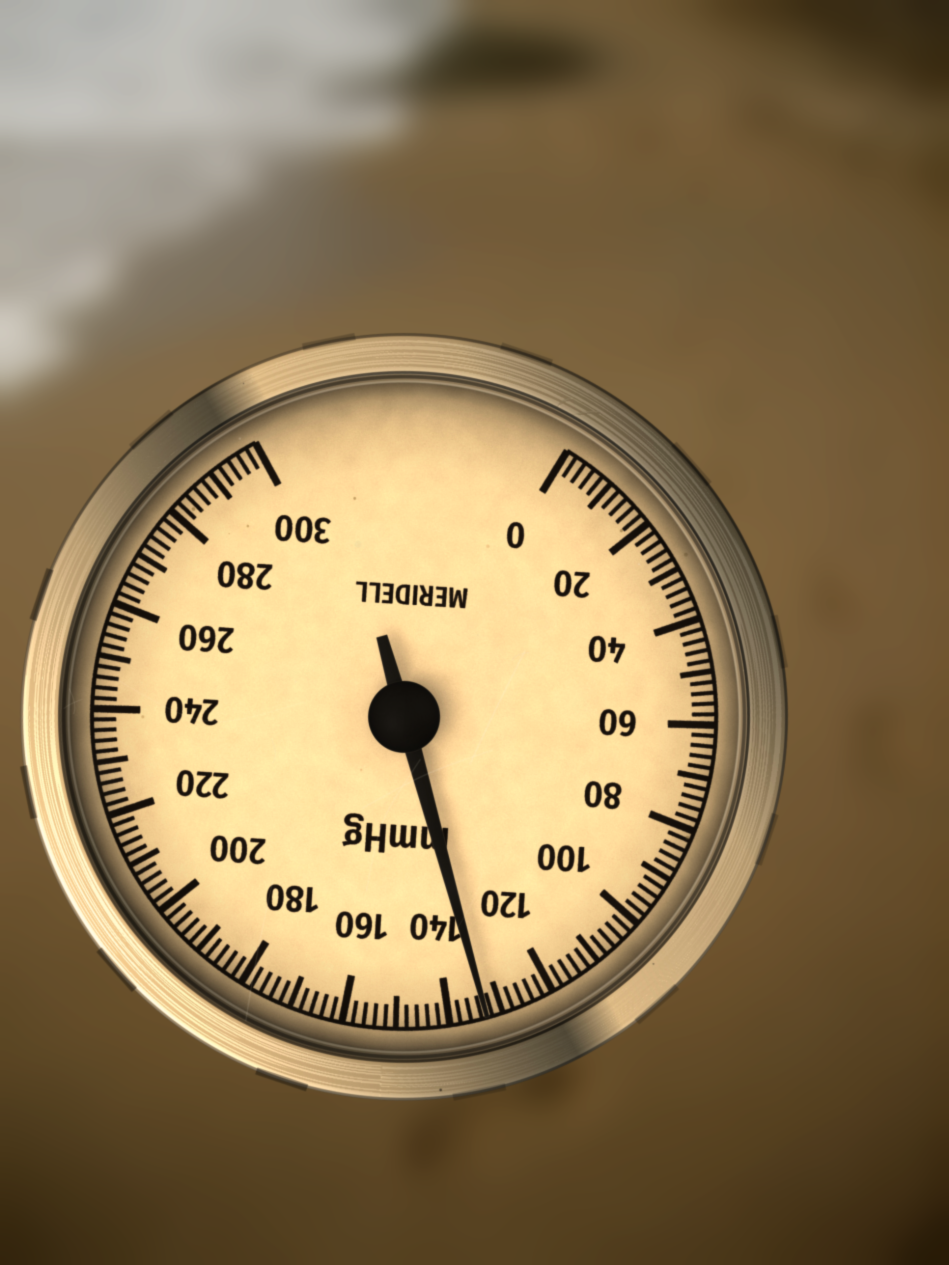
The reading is {"value": 133, "unit": "mmHg"}
